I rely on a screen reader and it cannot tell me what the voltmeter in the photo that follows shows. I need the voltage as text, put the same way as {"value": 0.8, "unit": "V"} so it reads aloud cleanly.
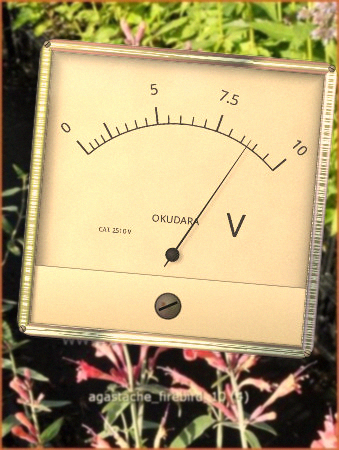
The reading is {"value": 8.75, "unit": "V"}
